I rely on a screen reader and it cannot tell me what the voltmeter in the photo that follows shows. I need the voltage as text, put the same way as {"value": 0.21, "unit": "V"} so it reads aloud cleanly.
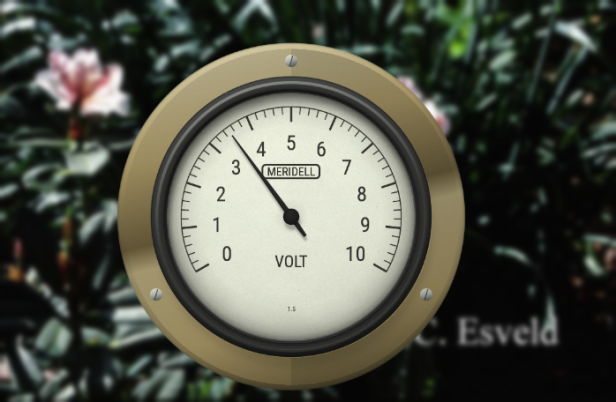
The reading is {"value": 3.5, "unit": "V"}
